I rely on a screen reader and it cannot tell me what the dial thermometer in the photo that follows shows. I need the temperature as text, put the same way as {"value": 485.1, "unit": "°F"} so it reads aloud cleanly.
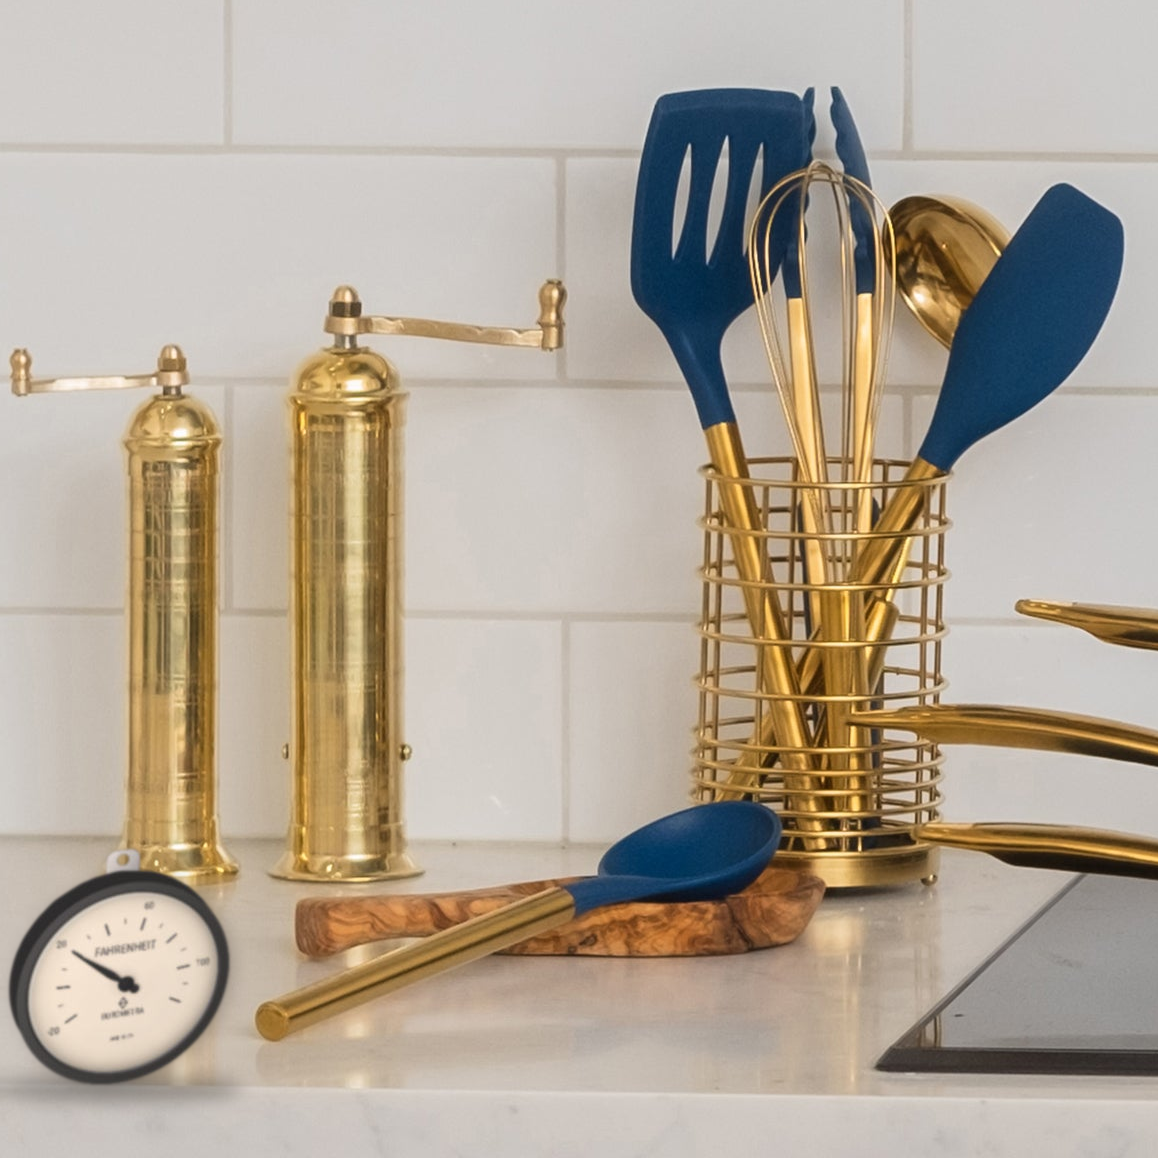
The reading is {"value": 20, "unit": "°F"}
